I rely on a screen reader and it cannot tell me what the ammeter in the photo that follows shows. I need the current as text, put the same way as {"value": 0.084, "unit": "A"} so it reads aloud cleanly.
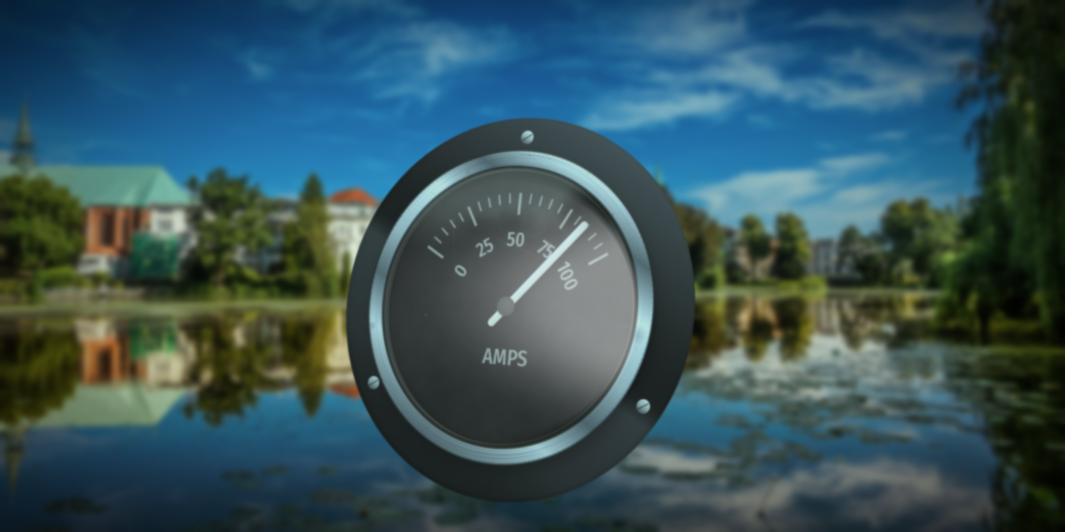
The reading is {"value": 85, "unit": "A"}
